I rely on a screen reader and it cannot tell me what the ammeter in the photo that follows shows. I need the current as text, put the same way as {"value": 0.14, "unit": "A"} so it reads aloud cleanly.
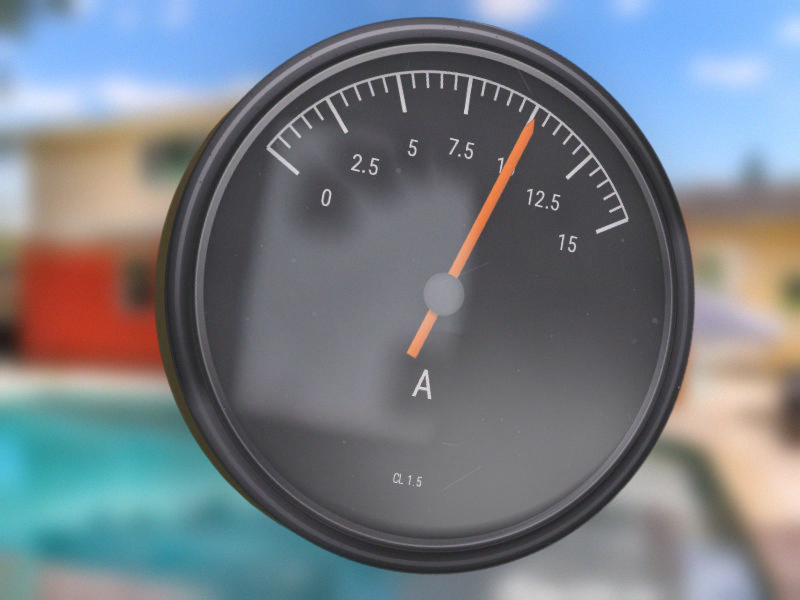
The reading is {"value": 10, "unit": "A"}
